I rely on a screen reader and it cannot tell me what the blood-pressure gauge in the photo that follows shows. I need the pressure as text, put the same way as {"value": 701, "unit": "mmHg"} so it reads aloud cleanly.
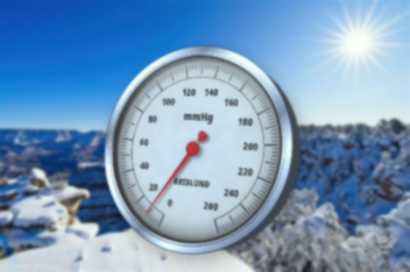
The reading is {"value": 10, "unit": "mmHg"}
